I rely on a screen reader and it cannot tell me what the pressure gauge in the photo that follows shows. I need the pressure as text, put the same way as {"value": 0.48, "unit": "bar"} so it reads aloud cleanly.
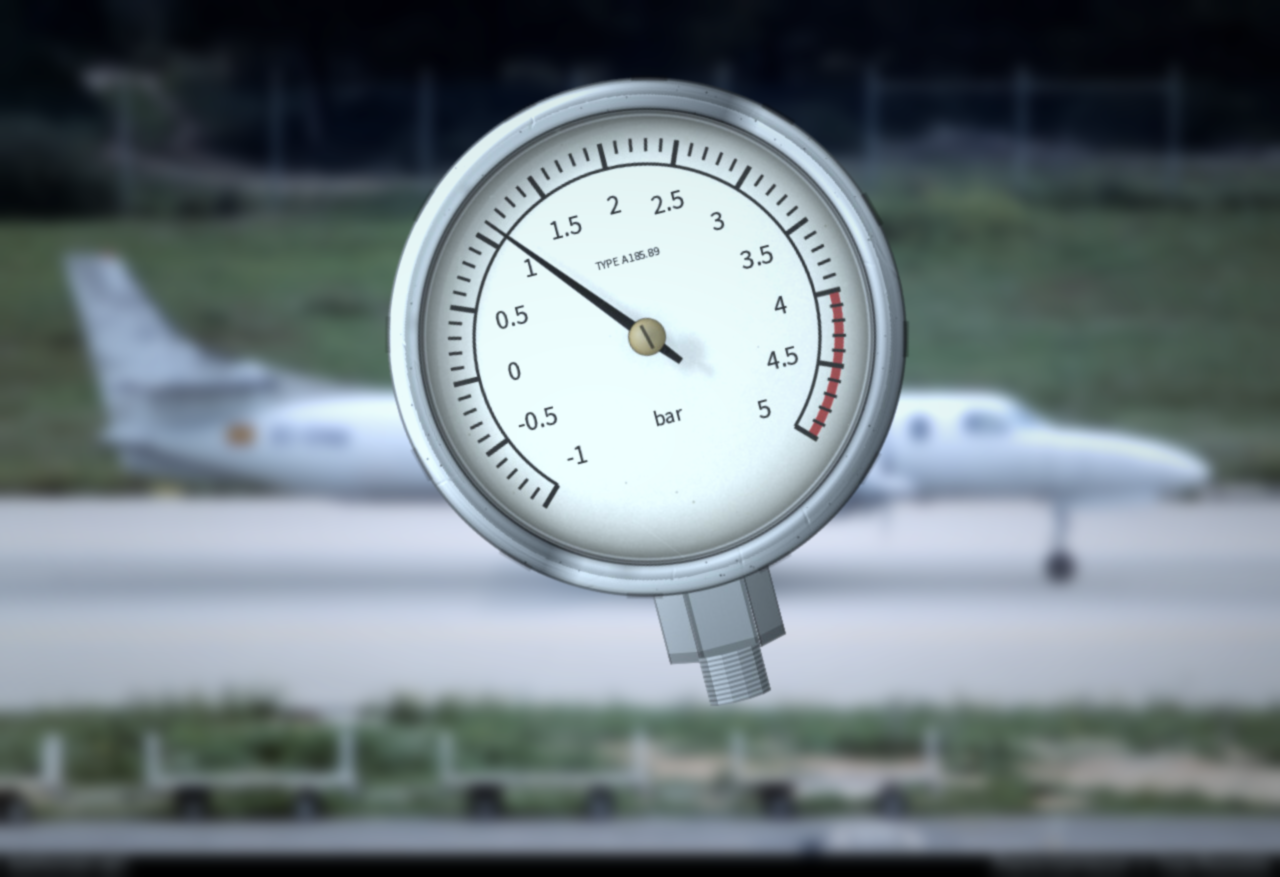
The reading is {"value": 1.1, "unit": "bar"}
